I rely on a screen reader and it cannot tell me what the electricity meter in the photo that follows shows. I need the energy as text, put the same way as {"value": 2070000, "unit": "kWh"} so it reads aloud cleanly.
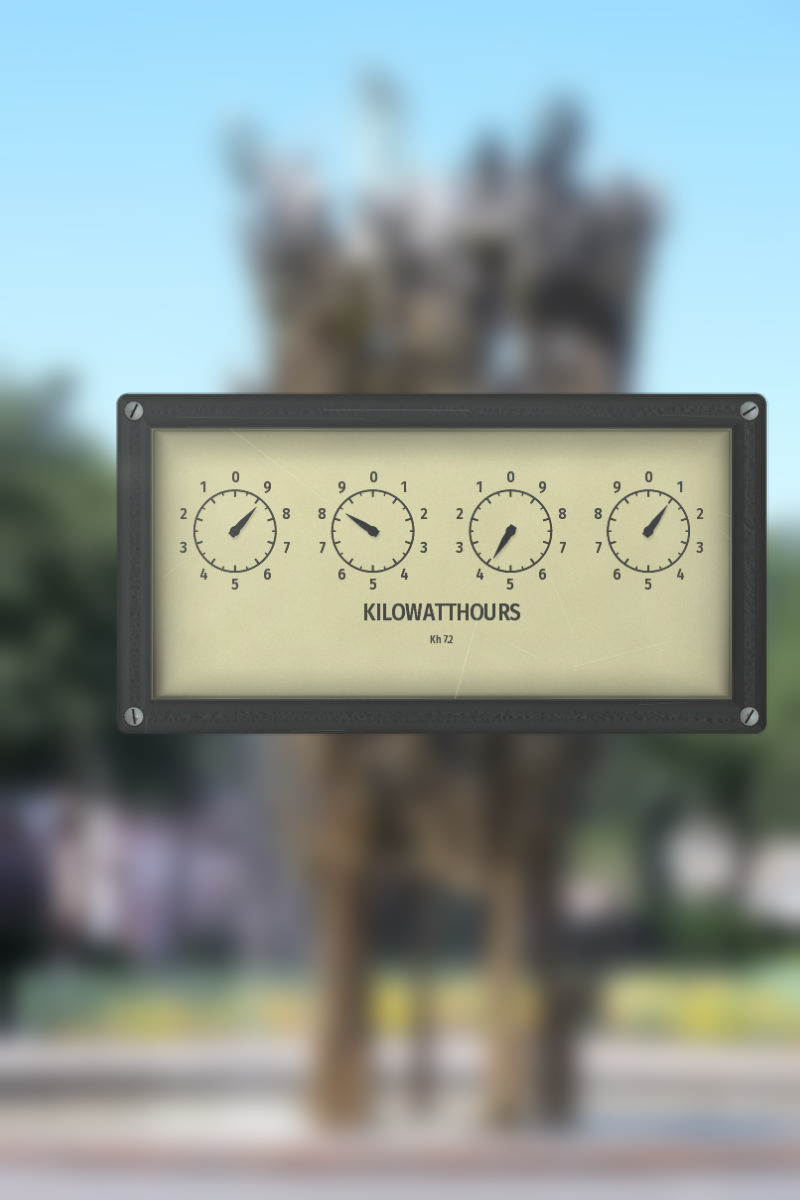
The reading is {"value": 8841, "unit": "kWh"}
